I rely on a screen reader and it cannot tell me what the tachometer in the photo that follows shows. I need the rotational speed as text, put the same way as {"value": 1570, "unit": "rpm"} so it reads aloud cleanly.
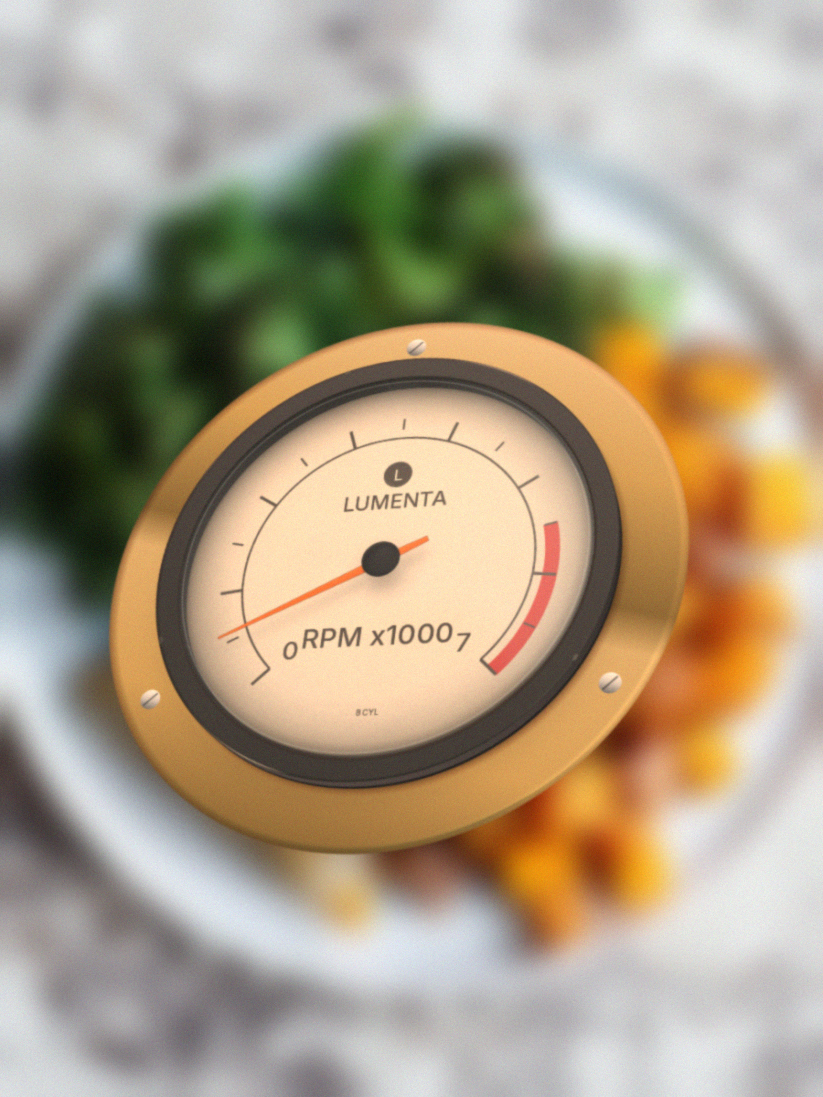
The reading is {"value": 500, "unit": "rpm"}
